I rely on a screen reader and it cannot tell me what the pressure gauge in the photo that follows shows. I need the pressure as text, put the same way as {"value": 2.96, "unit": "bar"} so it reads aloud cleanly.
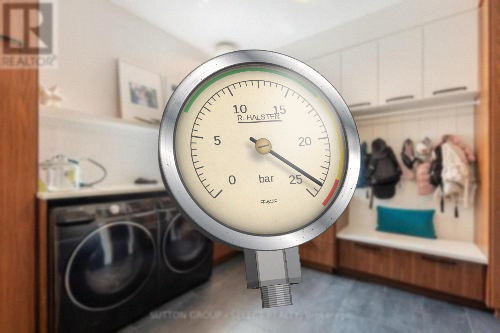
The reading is {"value": 24, "unit": "bar"}
